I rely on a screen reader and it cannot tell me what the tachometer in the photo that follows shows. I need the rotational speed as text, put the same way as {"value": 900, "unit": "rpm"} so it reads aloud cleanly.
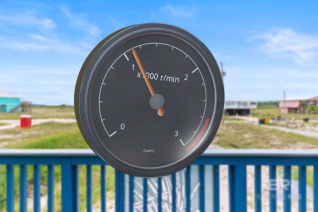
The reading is {"value": 1100, "unit": "rpm"}
